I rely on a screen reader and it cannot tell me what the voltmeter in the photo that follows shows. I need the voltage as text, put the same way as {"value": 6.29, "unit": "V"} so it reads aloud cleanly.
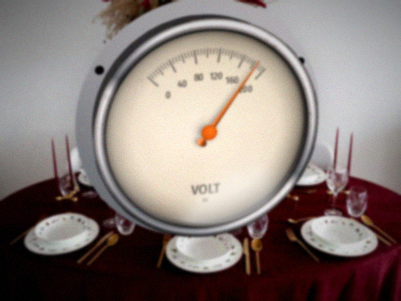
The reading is {"value": 180, "unit": "V"}
